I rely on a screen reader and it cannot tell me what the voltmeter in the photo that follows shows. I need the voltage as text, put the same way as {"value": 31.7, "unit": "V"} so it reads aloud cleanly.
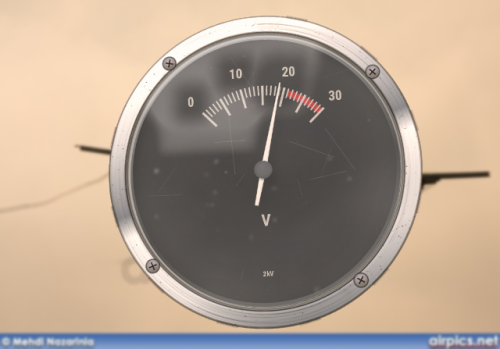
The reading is {"value": 19, "unit": "V"}
